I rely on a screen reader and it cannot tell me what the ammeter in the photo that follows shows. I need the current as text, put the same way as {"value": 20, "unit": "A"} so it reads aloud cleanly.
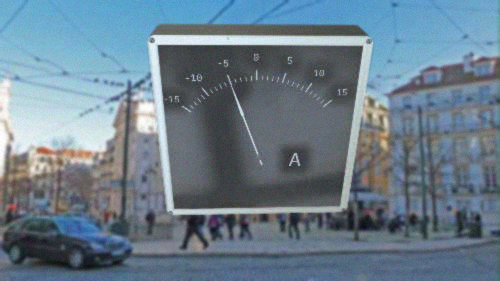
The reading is {"value": -5, "unit": "A"}
